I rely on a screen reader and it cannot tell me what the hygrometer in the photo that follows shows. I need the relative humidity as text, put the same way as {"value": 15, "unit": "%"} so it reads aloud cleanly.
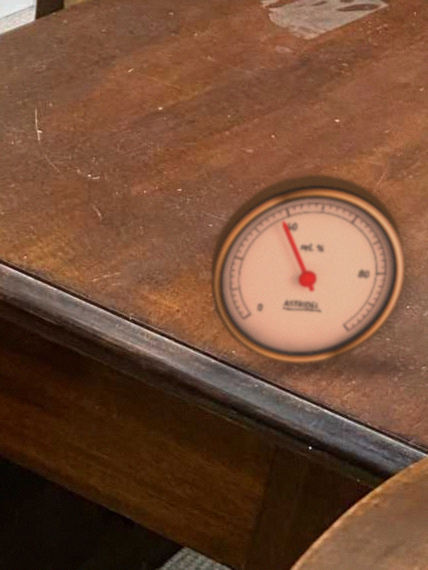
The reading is {"value": 38, "unit": "%"}
